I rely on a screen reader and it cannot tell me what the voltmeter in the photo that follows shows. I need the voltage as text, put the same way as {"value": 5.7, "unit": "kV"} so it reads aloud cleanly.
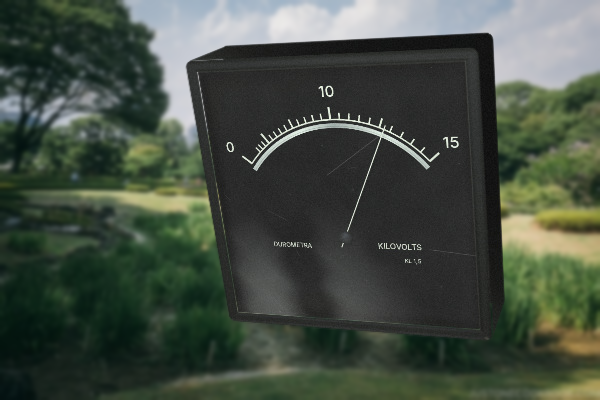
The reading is {"value": 12.75, "unit": "kV"}
